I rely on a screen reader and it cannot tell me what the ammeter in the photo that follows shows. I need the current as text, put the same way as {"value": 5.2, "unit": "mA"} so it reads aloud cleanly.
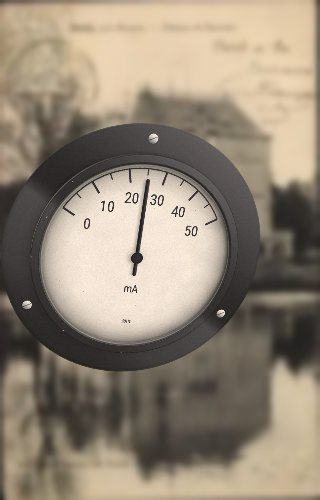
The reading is {"value": 25, "unit": "mA"}
